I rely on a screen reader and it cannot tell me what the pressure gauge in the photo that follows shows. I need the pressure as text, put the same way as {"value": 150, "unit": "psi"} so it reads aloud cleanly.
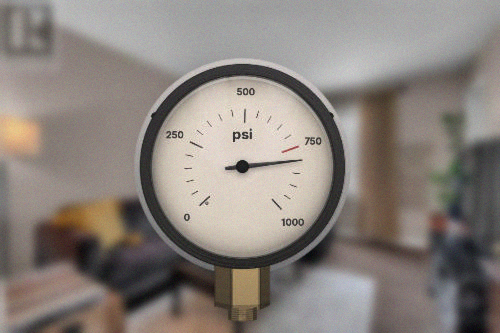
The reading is {"value": 800, "unit": "psi"}
